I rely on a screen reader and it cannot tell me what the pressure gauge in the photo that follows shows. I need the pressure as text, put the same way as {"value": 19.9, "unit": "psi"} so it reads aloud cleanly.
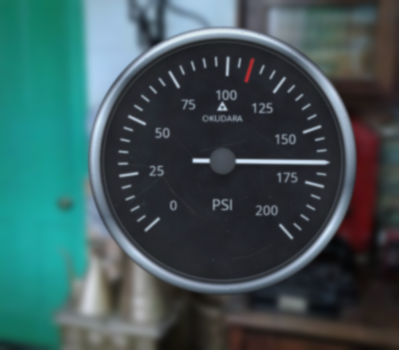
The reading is {"value": 165, "unit": "psi"}
